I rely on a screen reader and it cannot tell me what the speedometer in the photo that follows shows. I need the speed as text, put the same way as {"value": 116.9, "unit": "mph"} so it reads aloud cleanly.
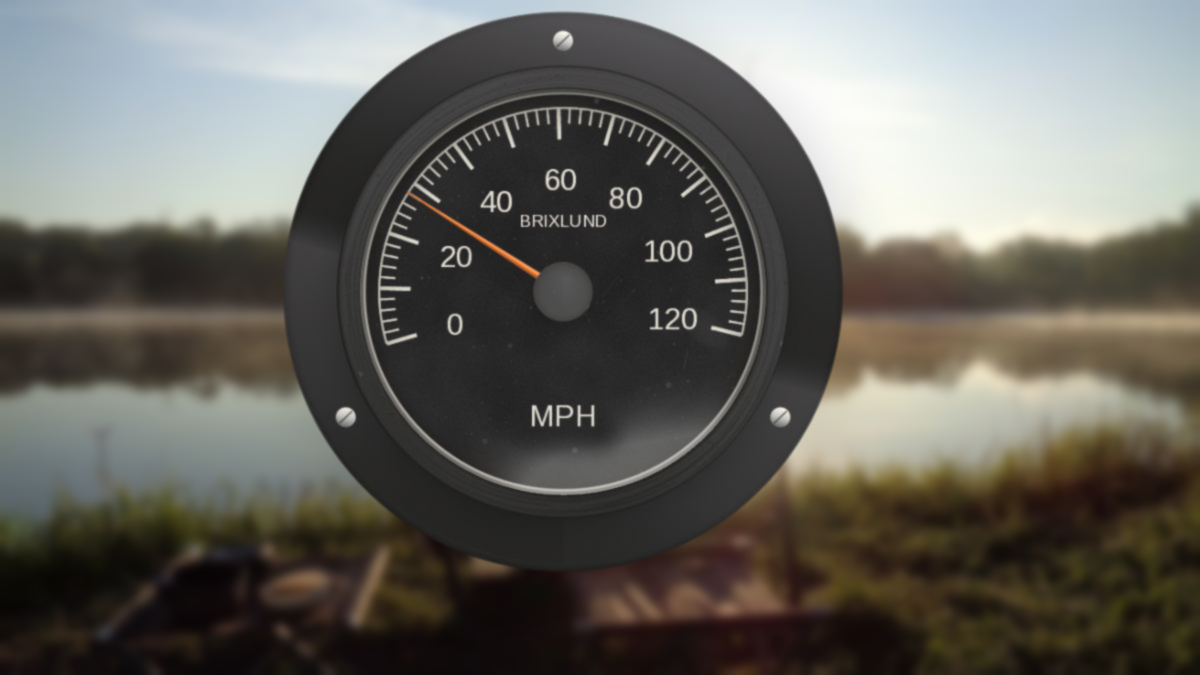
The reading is {"value": 28, "unit": "mph"}
